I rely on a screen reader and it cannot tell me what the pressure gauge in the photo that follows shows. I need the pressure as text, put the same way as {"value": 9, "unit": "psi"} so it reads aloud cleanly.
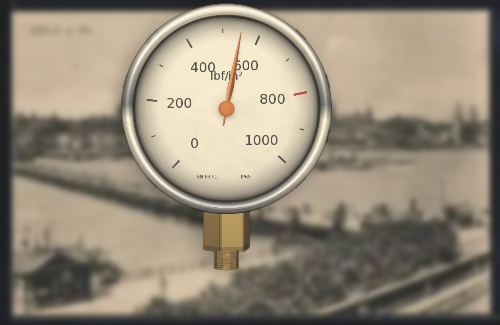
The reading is {"value": 550, "unit": "psi"}
